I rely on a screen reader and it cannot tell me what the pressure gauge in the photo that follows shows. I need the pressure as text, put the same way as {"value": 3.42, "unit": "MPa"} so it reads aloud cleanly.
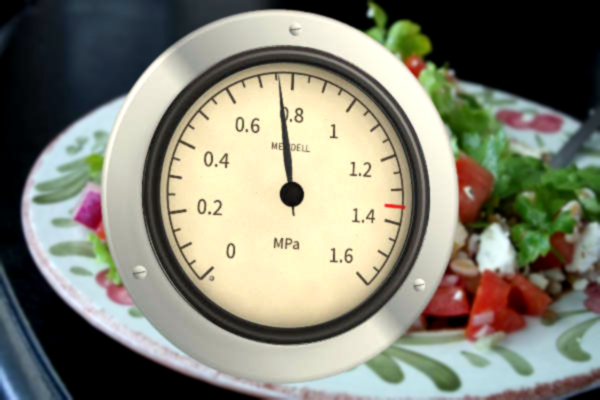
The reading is {"value": 0.75, "unit": "MPa"}
